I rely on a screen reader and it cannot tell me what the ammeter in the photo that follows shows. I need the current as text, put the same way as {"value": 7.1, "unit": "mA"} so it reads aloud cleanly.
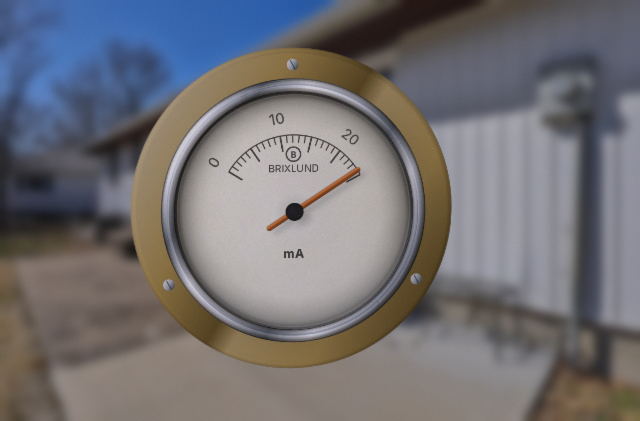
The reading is {"value": 24, "unit": "mA"}
